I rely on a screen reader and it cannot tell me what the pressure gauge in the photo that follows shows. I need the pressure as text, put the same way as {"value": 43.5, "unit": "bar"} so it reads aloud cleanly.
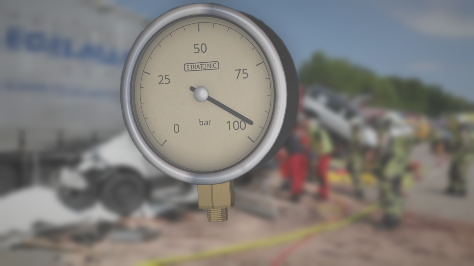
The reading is {"value": 95, "unit": "bar"}
